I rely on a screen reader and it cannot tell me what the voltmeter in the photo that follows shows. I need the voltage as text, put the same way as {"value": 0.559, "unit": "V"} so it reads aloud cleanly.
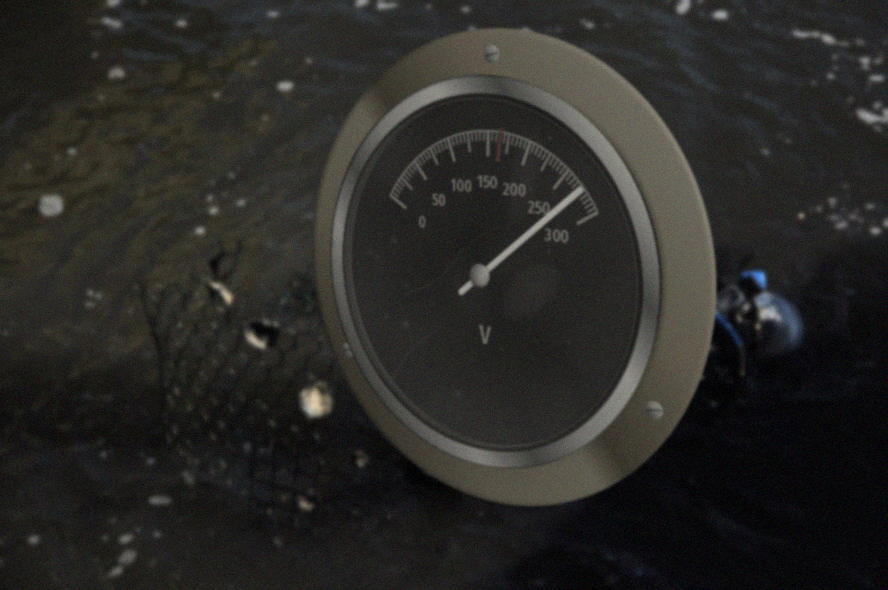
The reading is {"value": 275, "unit": "V"}
